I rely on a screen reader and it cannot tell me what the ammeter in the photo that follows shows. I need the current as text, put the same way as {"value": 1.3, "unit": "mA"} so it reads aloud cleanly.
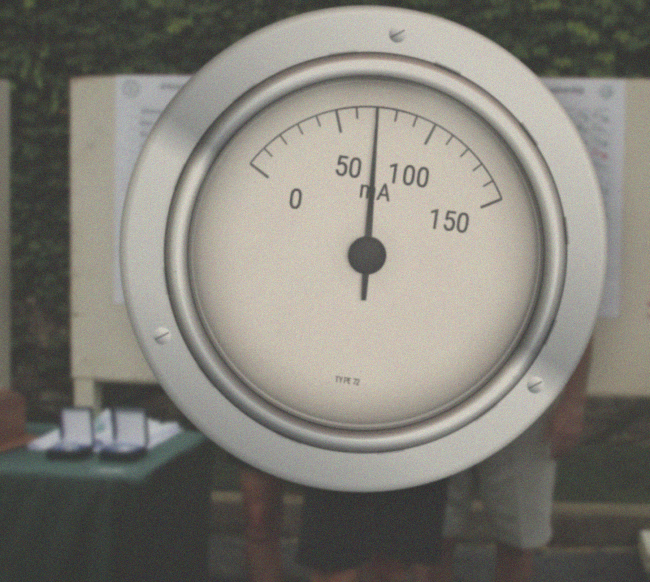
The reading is {"value": 70, "unit": "mA"}
